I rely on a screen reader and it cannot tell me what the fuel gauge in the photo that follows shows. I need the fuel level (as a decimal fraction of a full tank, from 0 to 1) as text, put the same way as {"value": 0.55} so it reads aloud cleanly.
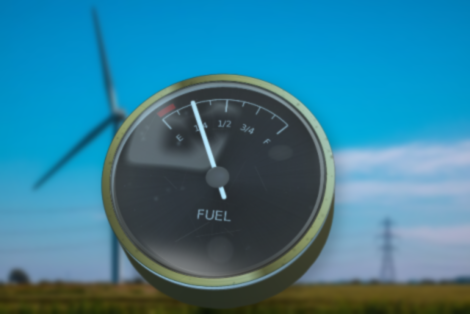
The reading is {"value": 0.25}
